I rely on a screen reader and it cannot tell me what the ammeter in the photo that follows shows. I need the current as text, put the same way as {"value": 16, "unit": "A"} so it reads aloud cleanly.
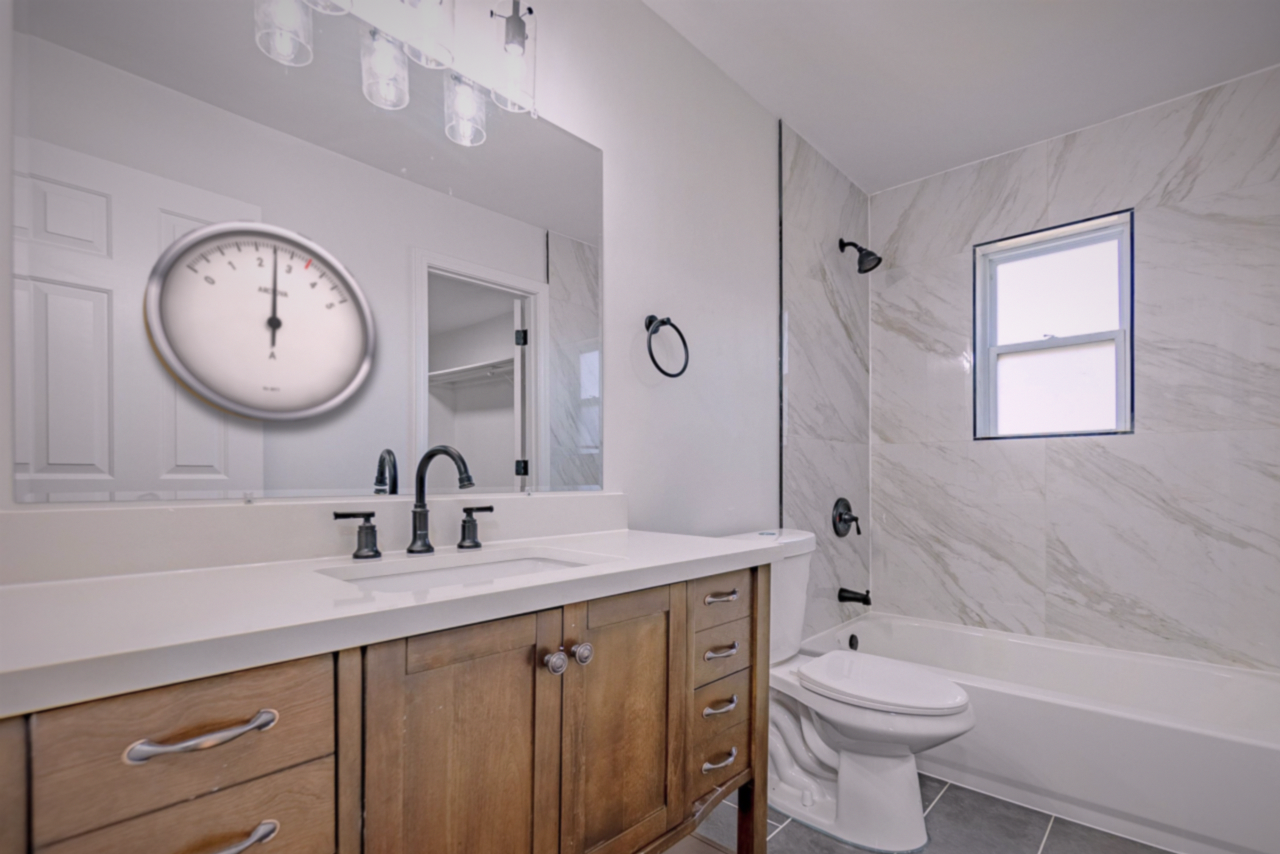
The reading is {"value": 2.5, "unit": "A"}
